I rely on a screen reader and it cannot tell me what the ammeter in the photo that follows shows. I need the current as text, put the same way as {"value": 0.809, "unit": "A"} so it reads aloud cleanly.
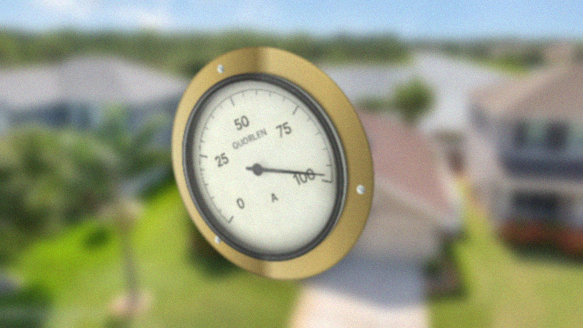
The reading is {"value": 97.5, "unit": "A"}
